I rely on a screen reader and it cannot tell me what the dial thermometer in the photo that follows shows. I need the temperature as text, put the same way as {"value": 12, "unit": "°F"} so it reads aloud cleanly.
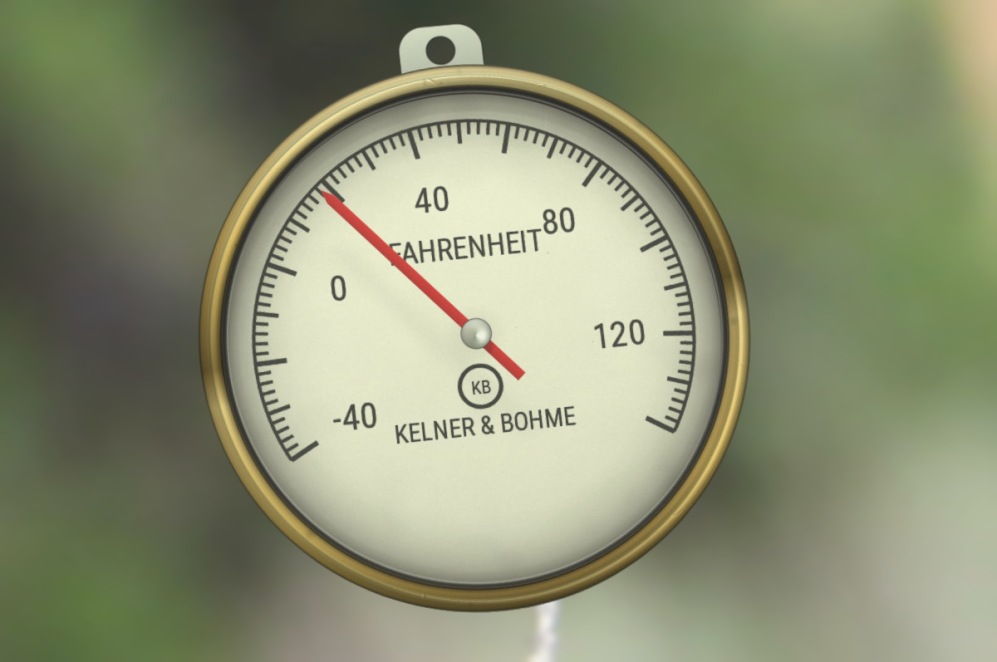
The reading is {"value": 18, "unit": "°F"}
